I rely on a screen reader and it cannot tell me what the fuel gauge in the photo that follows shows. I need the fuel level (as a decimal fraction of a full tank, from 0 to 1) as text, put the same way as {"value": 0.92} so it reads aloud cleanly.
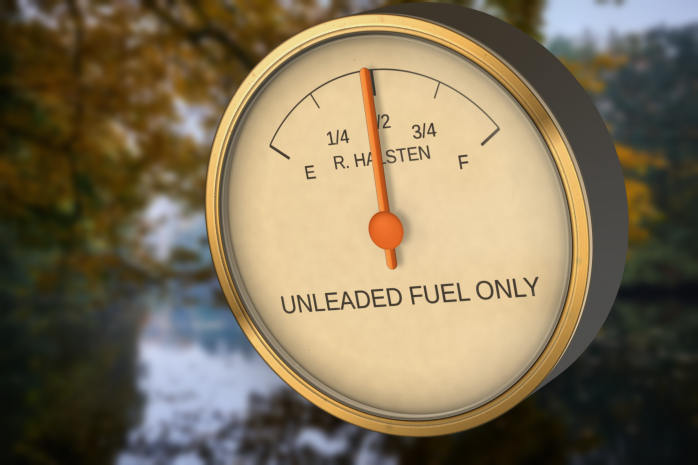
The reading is {"value": 0.5}
